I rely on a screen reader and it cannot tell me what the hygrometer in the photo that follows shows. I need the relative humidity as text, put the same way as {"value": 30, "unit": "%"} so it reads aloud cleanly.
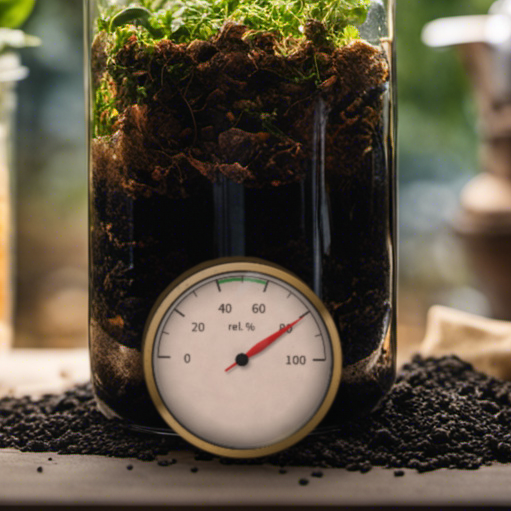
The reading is {"value": 80, "unit": "%"}
